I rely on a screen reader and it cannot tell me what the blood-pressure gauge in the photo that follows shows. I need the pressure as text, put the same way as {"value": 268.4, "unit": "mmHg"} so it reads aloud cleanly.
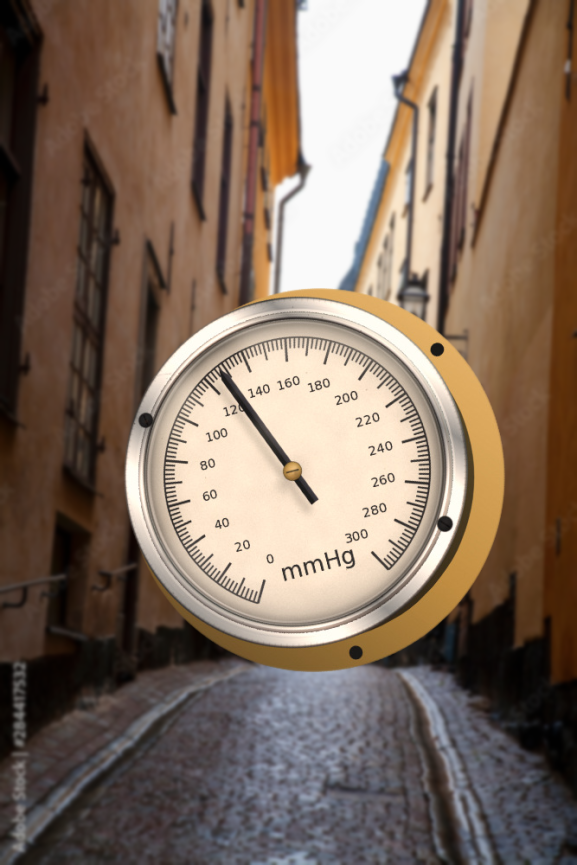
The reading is {"value": 128, "unit": "mmHg"}
